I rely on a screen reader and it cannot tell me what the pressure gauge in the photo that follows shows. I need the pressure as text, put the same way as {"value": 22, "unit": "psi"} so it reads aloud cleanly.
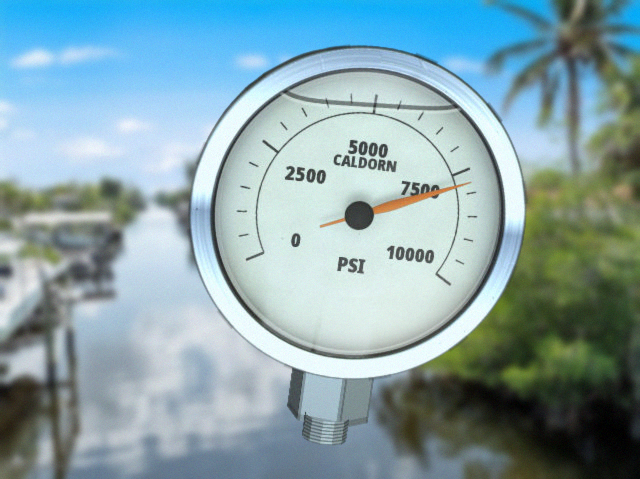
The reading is {"value": 7750, "unit": "psi"}
